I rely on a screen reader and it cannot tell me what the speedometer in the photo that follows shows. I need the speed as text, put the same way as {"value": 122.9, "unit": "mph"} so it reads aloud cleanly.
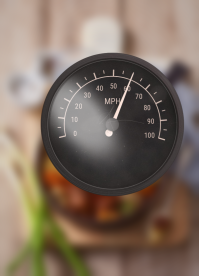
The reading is {"value": 60, "unit": "mph"}
